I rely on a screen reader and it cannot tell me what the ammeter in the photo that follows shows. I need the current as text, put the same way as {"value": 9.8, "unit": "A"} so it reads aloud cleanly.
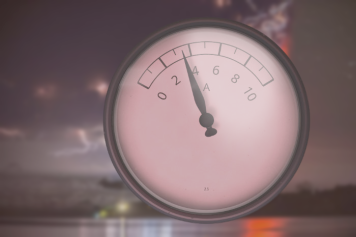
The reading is {"value": 3.5, "unit": "A"}
